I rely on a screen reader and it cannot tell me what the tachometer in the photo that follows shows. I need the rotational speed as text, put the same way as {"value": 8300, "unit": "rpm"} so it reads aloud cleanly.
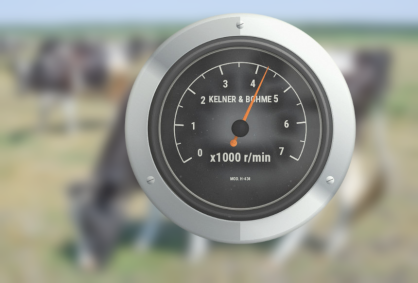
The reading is {"value": 4250, "unit": "rpm"}
